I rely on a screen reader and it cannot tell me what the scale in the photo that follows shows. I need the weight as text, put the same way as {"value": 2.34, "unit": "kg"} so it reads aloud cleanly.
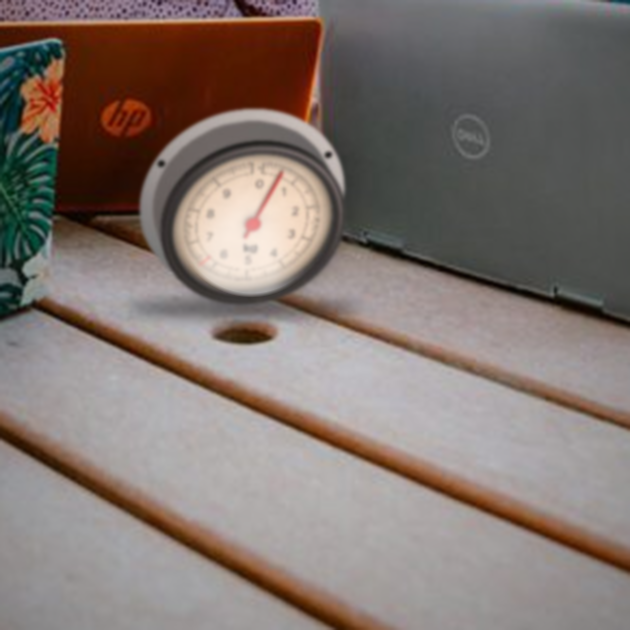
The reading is {"value": 0.5, "unit": "kg"}
